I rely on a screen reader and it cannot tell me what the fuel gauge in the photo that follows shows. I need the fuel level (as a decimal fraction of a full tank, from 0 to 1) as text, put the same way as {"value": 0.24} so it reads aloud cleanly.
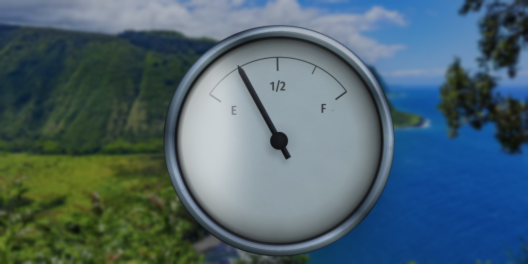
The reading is {"value": 0.25}
